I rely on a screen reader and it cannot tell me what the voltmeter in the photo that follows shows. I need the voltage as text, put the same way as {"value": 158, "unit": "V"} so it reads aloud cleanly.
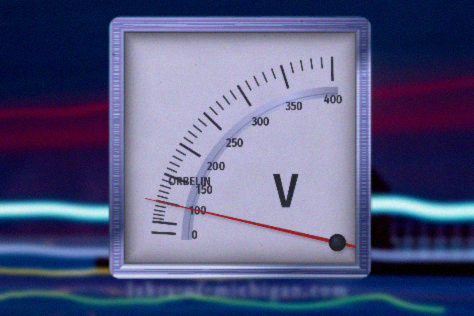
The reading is {"value": 100, "unit": "V"}
